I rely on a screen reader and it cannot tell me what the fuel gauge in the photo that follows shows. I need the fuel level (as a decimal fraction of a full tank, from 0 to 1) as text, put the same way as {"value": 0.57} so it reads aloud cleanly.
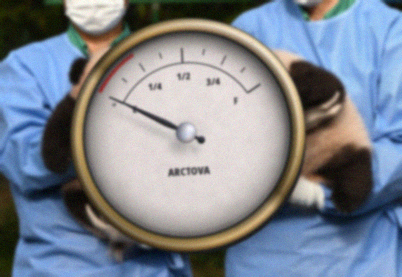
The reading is {"value": 0}
